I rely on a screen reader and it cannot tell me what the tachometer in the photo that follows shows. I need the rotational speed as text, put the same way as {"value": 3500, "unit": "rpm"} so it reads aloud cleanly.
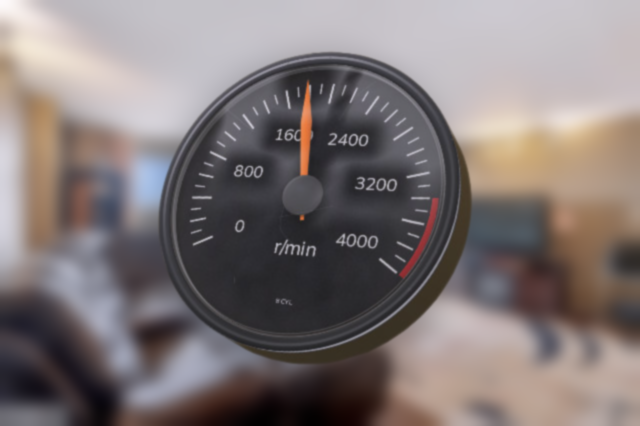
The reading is {"value": 1800, "unit": "rpm"}
